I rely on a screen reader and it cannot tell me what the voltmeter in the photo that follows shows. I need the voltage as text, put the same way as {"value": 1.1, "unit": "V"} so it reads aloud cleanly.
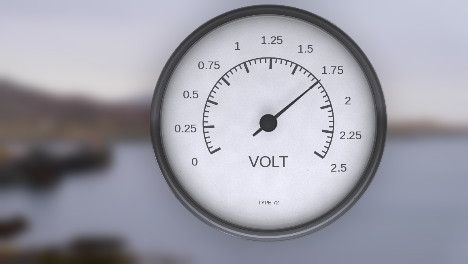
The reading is {"value": 1.75, "unit": "V"}
